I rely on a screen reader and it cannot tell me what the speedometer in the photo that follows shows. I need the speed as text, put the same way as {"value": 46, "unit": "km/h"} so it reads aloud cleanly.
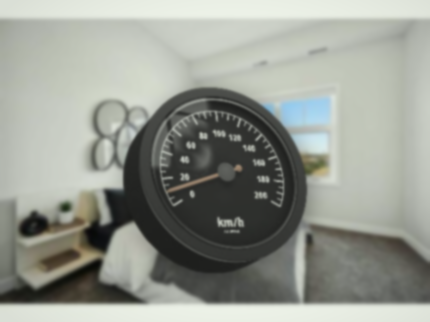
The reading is {"value": 10, "unit": "km/h"}
